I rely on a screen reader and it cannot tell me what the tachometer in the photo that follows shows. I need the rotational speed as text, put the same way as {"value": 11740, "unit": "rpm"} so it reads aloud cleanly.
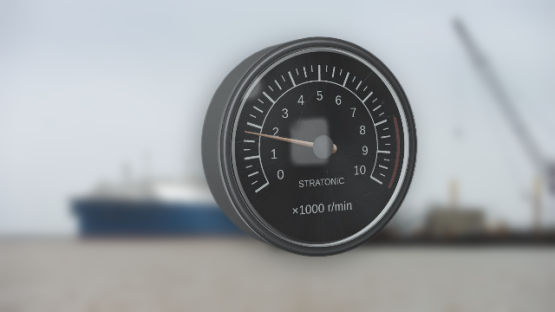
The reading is {"value": 1750, "unit": "rpm"}
